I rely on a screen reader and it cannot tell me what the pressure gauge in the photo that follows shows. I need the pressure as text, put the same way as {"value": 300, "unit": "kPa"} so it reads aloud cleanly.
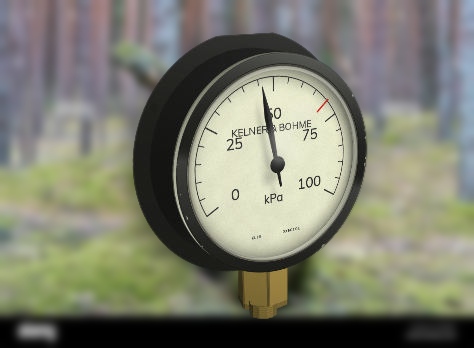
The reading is {"value": 45, "unit": "kPa"}
